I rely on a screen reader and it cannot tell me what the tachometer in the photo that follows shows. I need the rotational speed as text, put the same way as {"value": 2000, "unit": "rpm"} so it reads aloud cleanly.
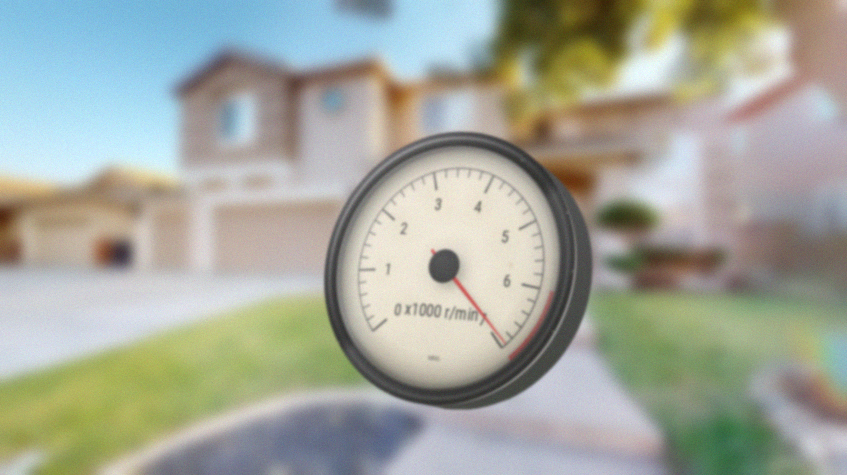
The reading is {"value": 6900, "unit": "rpm"}
